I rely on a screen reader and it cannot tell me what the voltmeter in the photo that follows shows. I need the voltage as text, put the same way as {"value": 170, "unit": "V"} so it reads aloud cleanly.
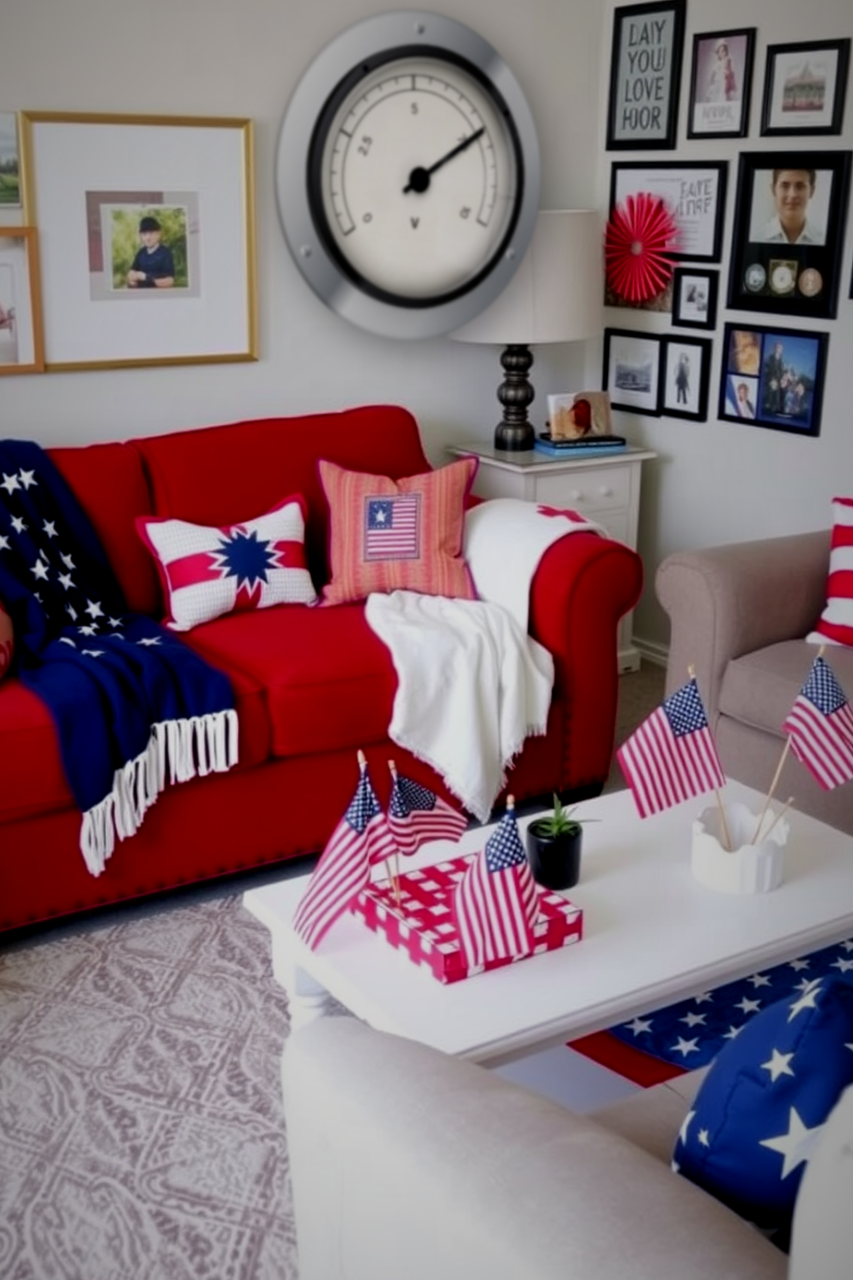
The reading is {"value": 7.5, "unit": "V"}
